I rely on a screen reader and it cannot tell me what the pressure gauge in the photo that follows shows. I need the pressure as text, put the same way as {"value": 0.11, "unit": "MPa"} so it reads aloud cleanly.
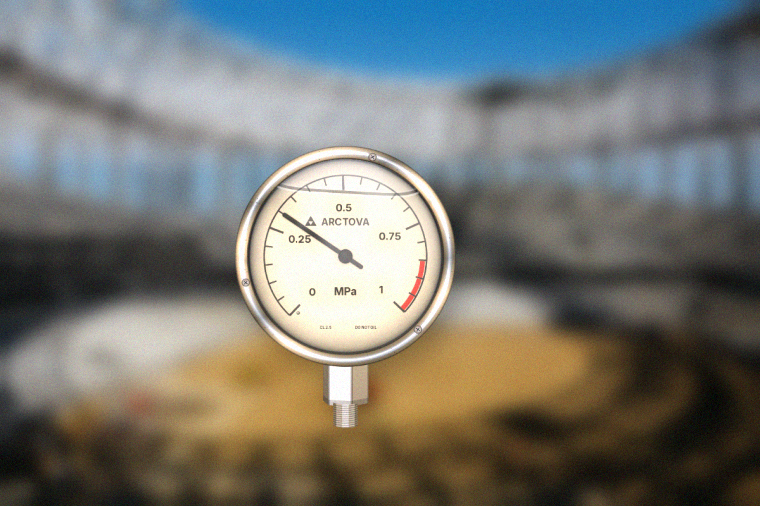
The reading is {"value": 0.3, "unit": "MPa"}
